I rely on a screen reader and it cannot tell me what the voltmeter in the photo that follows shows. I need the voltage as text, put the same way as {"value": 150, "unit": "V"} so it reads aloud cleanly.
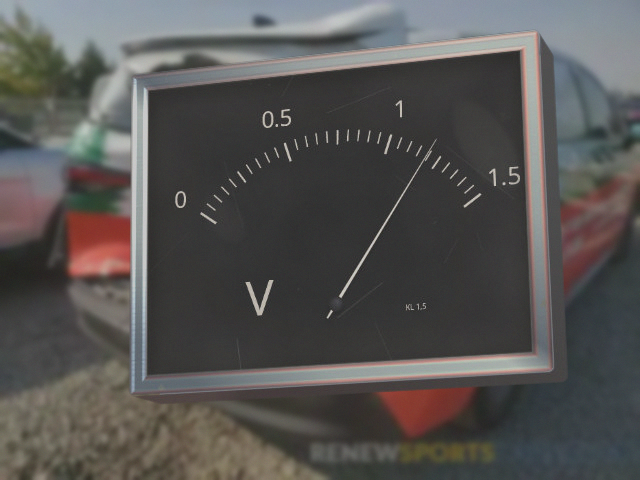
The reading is {"value": 1.2, "unit": "V"}
